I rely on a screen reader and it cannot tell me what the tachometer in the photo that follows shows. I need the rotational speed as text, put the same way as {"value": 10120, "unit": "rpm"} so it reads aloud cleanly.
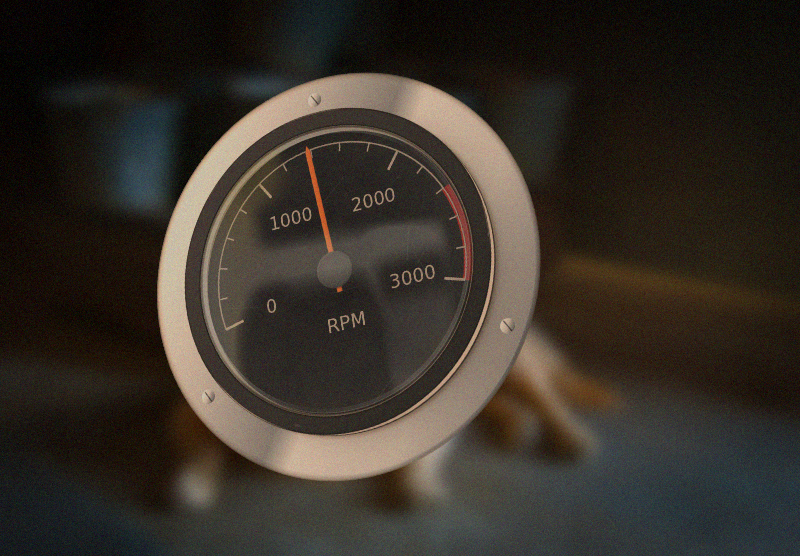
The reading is {"value": 1400, "unit": "rpm"}
